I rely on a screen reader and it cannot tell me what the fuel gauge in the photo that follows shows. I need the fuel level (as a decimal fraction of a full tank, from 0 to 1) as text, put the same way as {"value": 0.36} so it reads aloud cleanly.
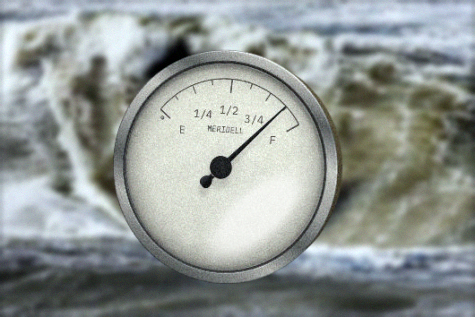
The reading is {"value": 0.875}
